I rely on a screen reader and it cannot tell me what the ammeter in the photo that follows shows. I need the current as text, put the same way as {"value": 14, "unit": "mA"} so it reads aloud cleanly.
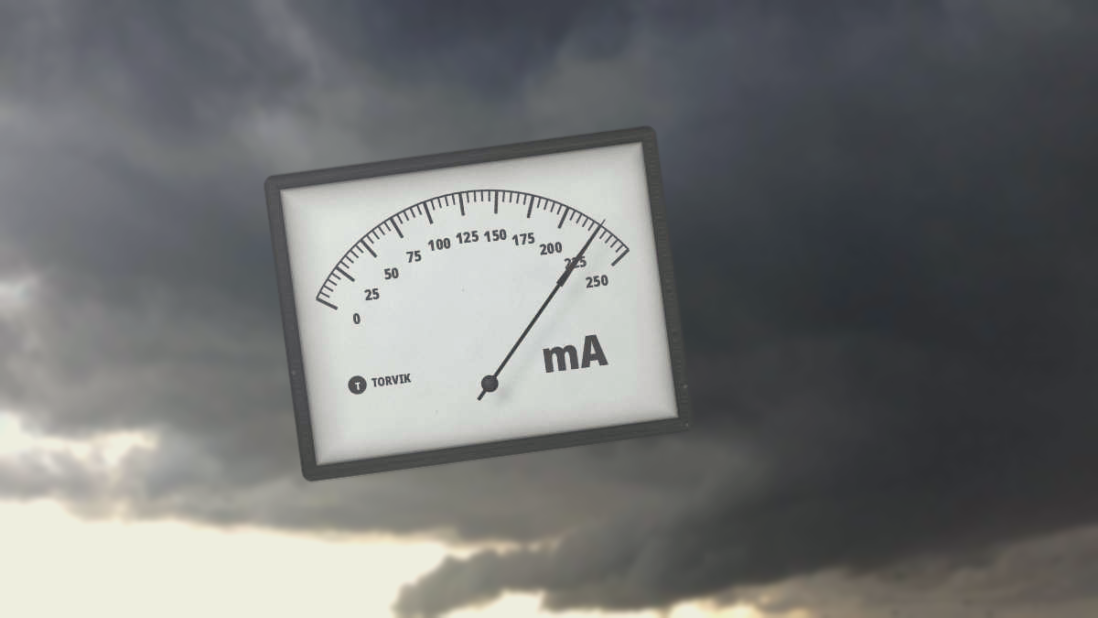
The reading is {"value": 225, "unit": "mA"}
